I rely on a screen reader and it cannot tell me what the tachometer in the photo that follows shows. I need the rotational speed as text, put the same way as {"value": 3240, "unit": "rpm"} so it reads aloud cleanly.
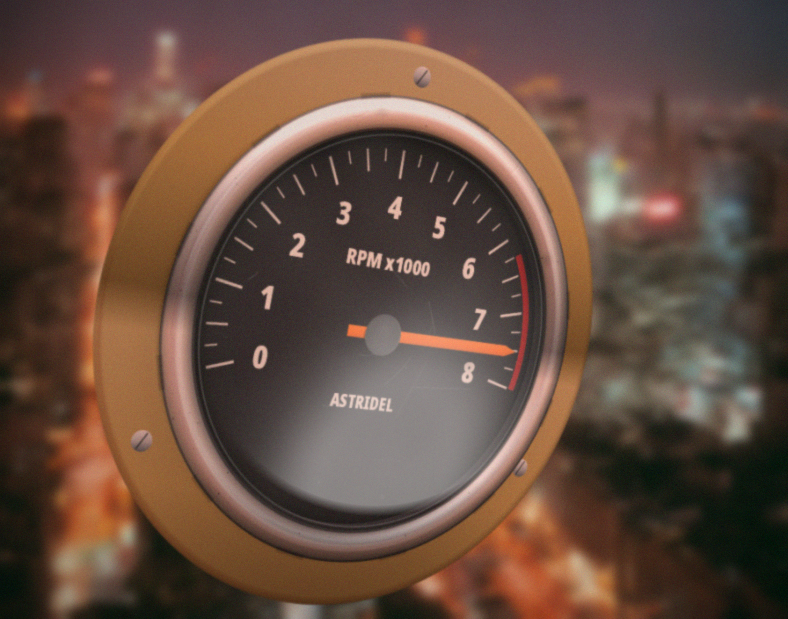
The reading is {"value": 7500, "unit": "rpm"}
